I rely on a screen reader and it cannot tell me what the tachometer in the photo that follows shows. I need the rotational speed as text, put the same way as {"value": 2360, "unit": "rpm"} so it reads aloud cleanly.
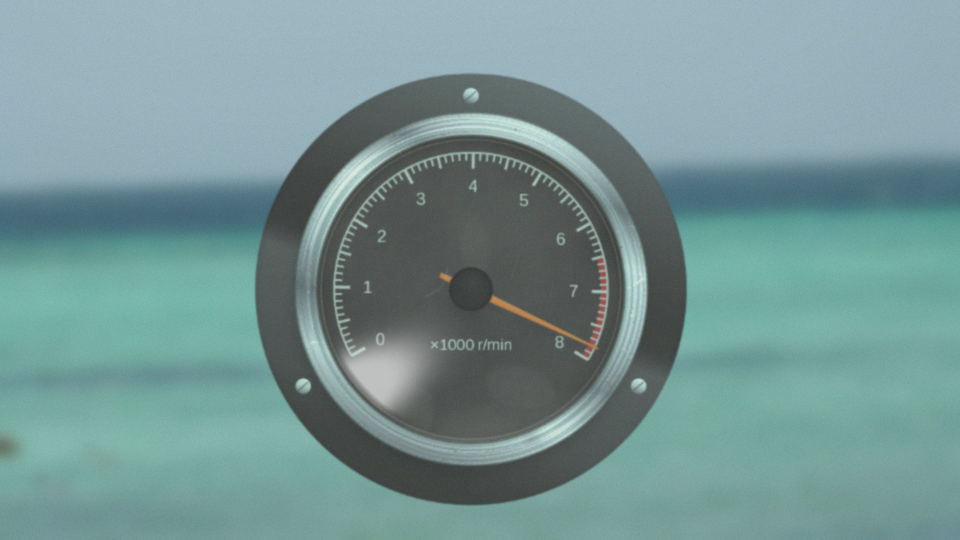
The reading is {"value": 7800, "unit": "rpm"}
